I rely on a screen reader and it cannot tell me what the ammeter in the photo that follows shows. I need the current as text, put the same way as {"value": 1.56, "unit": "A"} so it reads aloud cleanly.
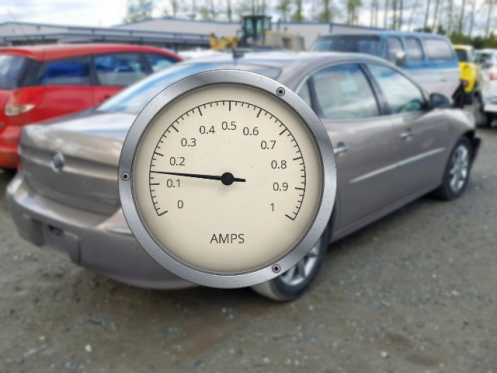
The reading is {"value": 0.14, "unit": "A"}
